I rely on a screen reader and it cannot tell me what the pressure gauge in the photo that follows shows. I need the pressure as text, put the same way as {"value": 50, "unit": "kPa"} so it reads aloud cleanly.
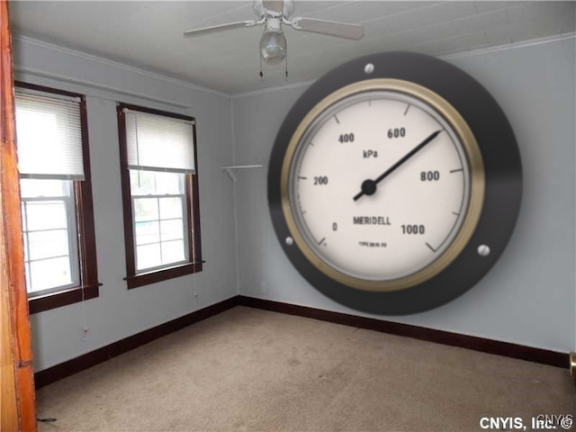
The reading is {"value": 700, "unit": "kPa"}
